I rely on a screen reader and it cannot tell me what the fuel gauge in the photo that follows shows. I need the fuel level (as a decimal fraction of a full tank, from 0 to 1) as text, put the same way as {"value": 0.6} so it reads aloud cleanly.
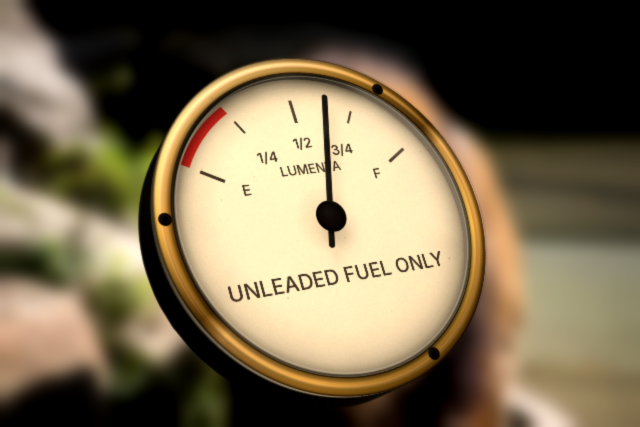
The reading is {"value": 0.625}
